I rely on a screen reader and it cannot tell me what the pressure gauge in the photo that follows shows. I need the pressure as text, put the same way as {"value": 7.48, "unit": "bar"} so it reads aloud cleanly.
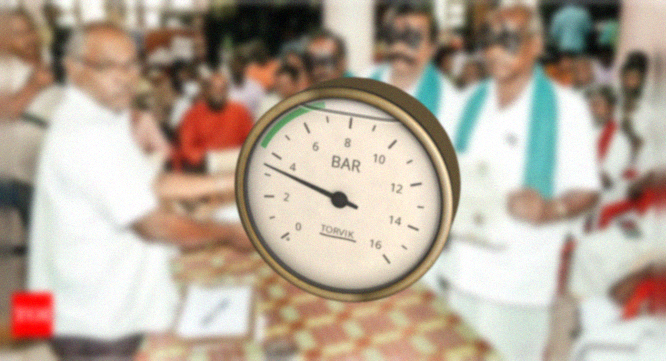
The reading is {"value": 3.5, "unit": "bar"}
